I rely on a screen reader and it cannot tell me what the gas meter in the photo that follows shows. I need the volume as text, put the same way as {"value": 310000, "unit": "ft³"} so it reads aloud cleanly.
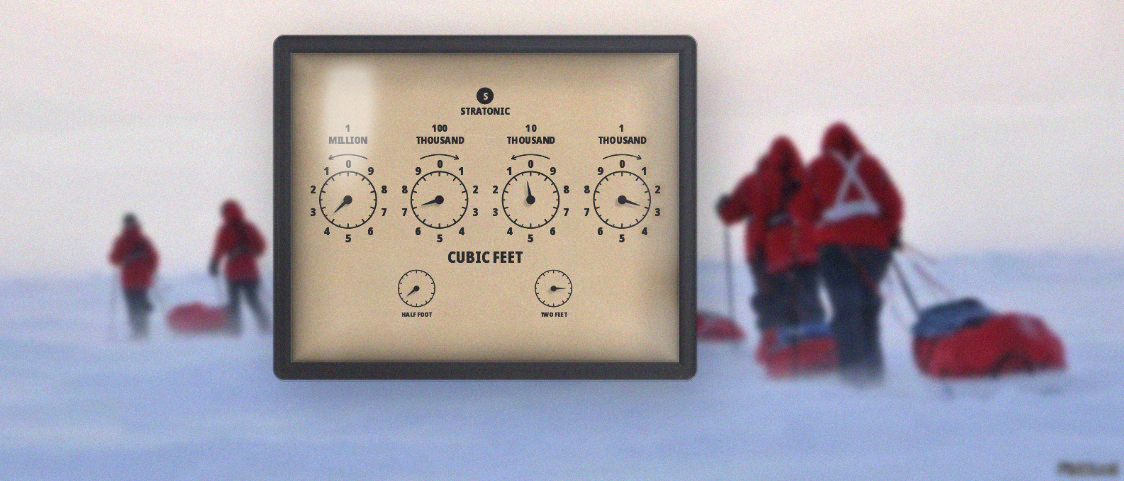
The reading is {"value": 370300, "unit": "ft³"}
